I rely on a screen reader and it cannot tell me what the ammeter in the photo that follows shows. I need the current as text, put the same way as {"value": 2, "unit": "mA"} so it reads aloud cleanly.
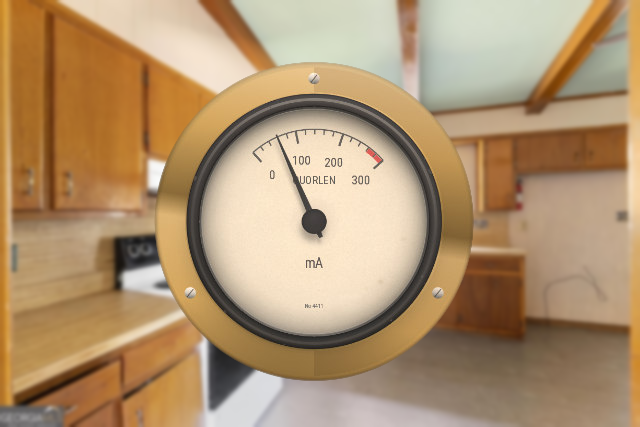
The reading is {"value": 60, "unit": "mA"}
